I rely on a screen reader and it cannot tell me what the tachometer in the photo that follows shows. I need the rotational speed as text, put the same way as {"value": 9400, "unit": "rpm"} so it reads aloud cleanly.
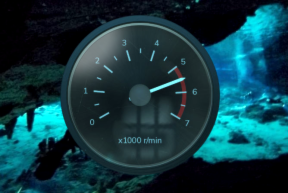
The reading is {"value": 5500, "unit": "rpm"}
